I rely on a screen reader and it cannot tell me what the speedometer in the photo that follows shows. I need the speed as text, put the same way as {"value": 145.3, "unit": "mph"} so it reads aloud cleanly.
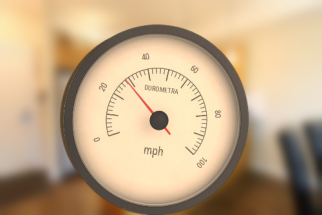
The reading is {"value": 28, "unit": "mph"}
